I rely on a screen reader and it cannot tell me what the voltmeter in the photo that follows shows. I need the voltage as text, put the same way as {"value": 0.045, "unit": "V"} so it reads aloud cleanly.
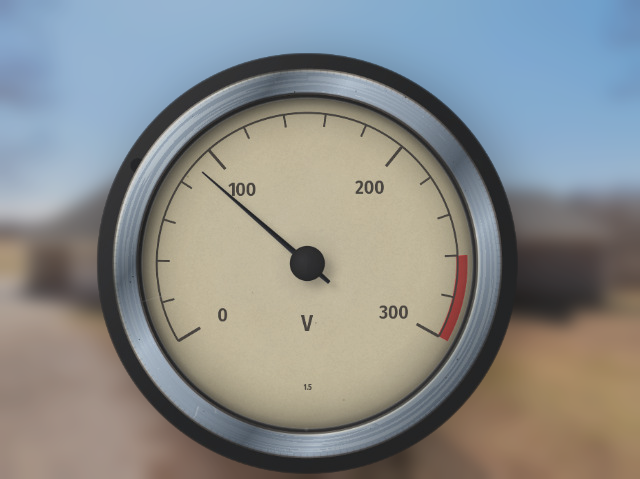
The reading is {"value": 90, "unit": "V"}
